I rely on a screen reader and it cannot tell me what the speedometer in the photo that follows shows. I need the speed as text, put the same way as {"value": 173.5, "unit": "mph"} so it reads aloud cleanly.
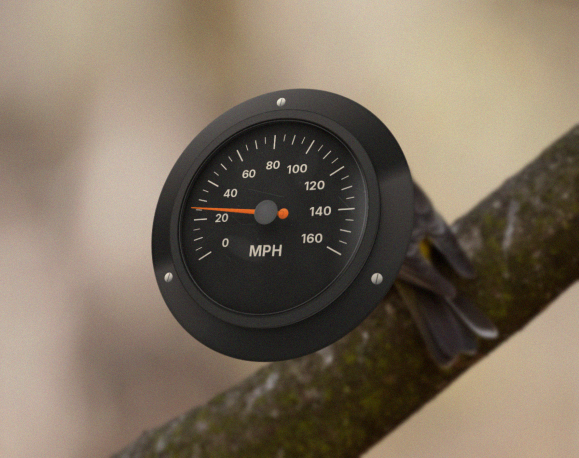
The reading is {"value": 25, "unit": "mph"}
